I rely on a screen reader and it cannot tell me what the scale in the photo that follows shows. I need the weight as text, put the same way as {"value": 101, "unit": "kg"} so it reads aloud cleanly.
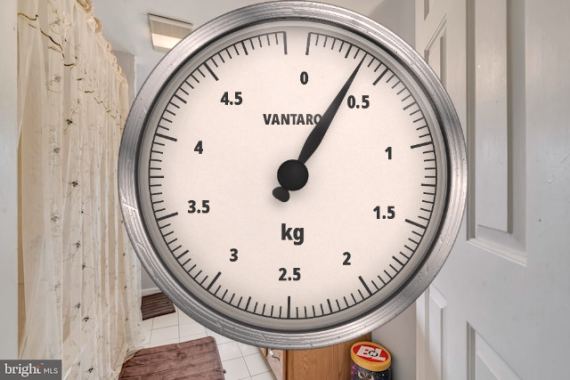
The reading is {"value": 0.35, "unit": "kg"}
